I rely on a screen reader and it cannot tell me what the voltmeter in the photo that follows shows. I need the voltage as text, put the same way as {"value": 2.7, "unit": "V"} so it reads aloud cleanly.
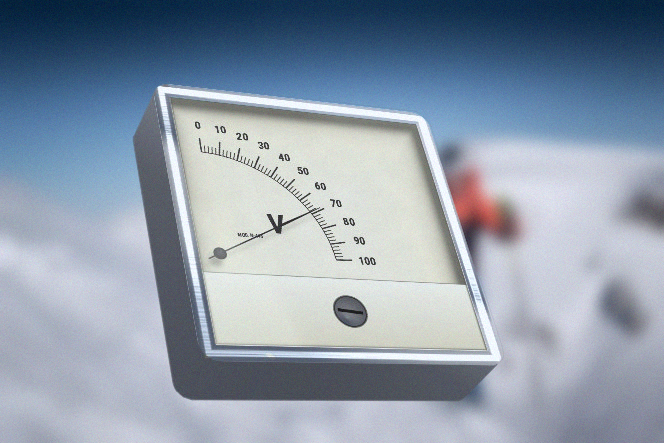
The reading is {"value": 70, "unit": "V"}
